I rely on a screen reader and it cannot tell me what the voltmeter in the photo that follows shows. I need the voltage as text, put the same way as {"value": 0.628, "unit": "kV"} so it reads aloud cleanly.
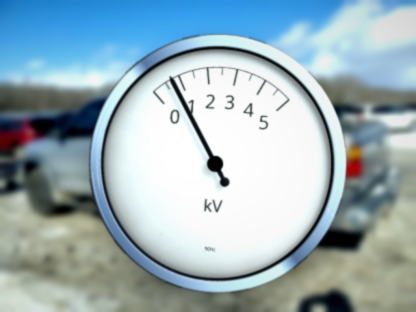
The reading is {"value": 0.75, "unit": "kV"}
